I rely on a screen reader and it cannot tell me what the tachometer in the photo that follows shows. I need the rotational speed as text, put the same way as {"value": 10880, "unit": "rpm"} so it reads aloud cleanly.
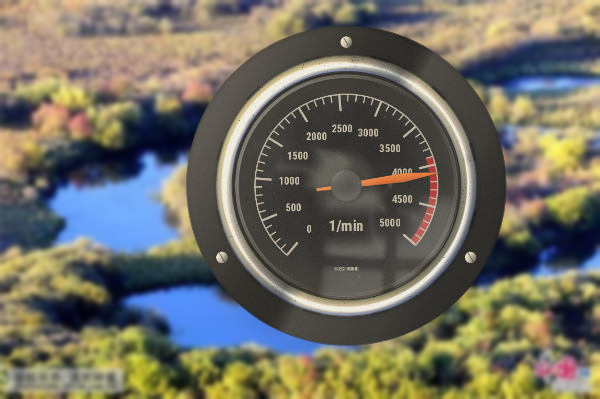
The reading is {"value": 4100, "unit": "rpm"}
